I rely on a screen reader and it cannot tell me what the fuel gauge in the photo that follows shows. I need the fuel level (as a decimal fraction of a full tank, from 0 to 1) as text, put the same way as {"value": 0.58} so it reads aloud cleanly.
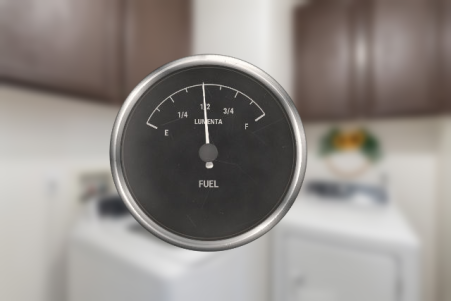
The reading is {"value": 0.5}
